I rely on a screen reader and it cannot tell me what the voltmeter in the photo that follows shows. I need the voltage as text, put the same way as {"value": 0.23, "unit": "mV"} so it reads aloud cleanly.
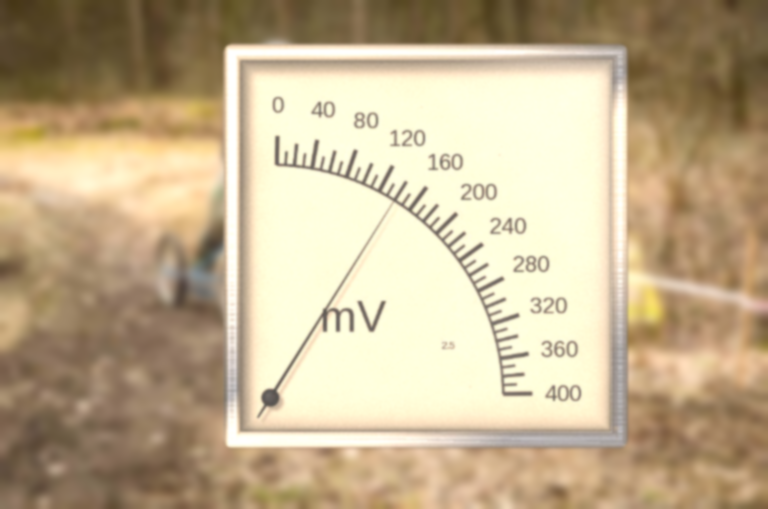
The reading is {"value": 140, "unit": "mV"}
